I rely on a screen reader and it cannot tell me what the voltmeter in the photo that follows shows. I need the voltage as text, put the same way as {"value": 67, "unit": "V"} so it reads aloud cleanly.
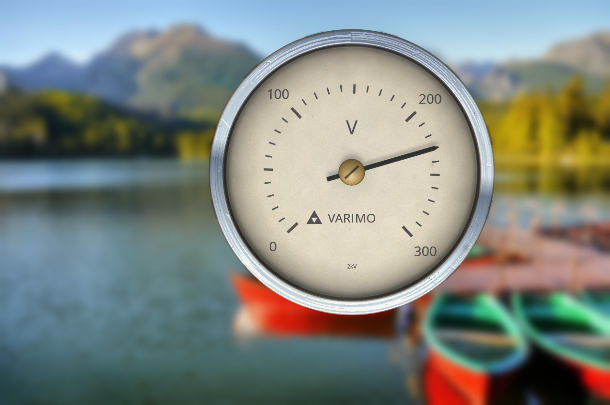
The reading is {"value": 230, "unit": "V"}
